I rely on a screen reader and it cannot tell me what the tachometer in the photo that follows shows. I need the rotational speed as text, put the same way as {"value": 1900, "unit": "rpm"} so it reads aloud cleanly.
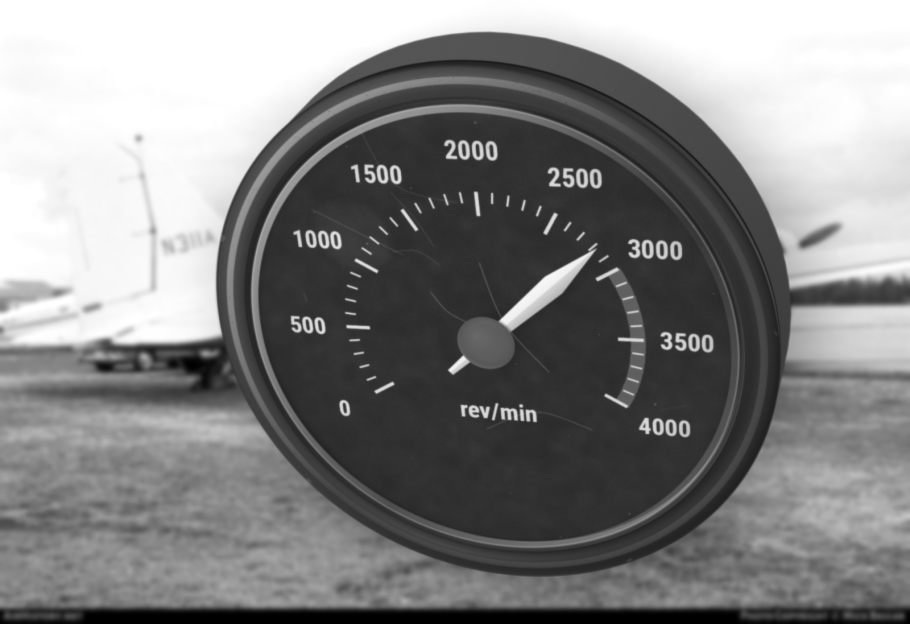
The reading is {"value": 2800, "unit": "rpm"}
